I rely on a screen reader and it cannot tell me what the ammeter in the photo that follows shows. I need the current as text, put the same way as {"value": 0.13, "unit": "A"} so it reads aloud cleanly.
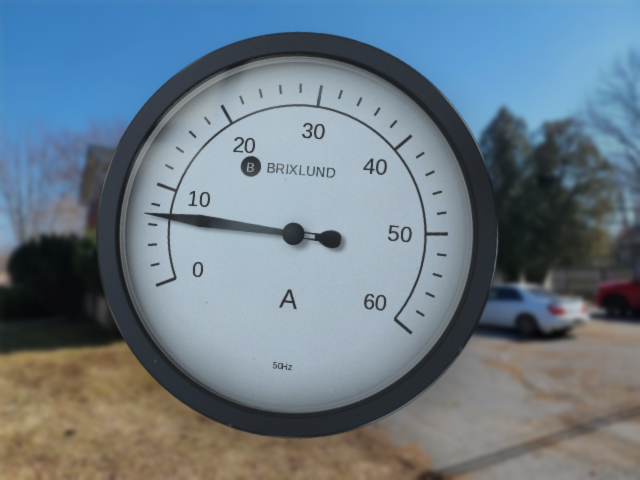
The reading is {"value": 7, "unit": "A"}
